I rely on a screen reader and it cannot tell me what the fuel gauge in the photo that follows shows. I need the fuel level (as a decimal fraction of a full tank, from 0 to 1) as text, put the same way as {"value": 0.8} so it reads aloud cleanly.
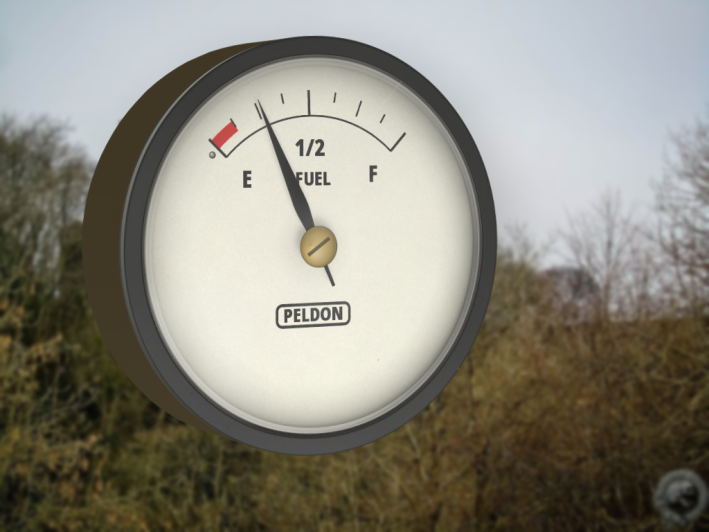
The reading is {"value": 0.25}
